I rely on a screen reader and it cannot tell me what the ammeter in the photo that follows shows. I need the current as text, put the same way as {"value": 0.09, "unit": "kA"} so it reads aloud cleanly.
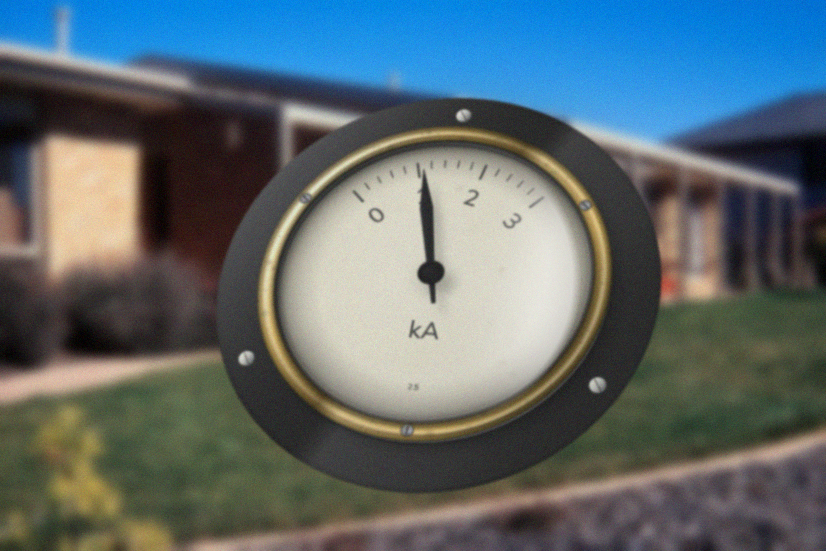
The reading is {"value": 1.1, "unit": "kA"}
